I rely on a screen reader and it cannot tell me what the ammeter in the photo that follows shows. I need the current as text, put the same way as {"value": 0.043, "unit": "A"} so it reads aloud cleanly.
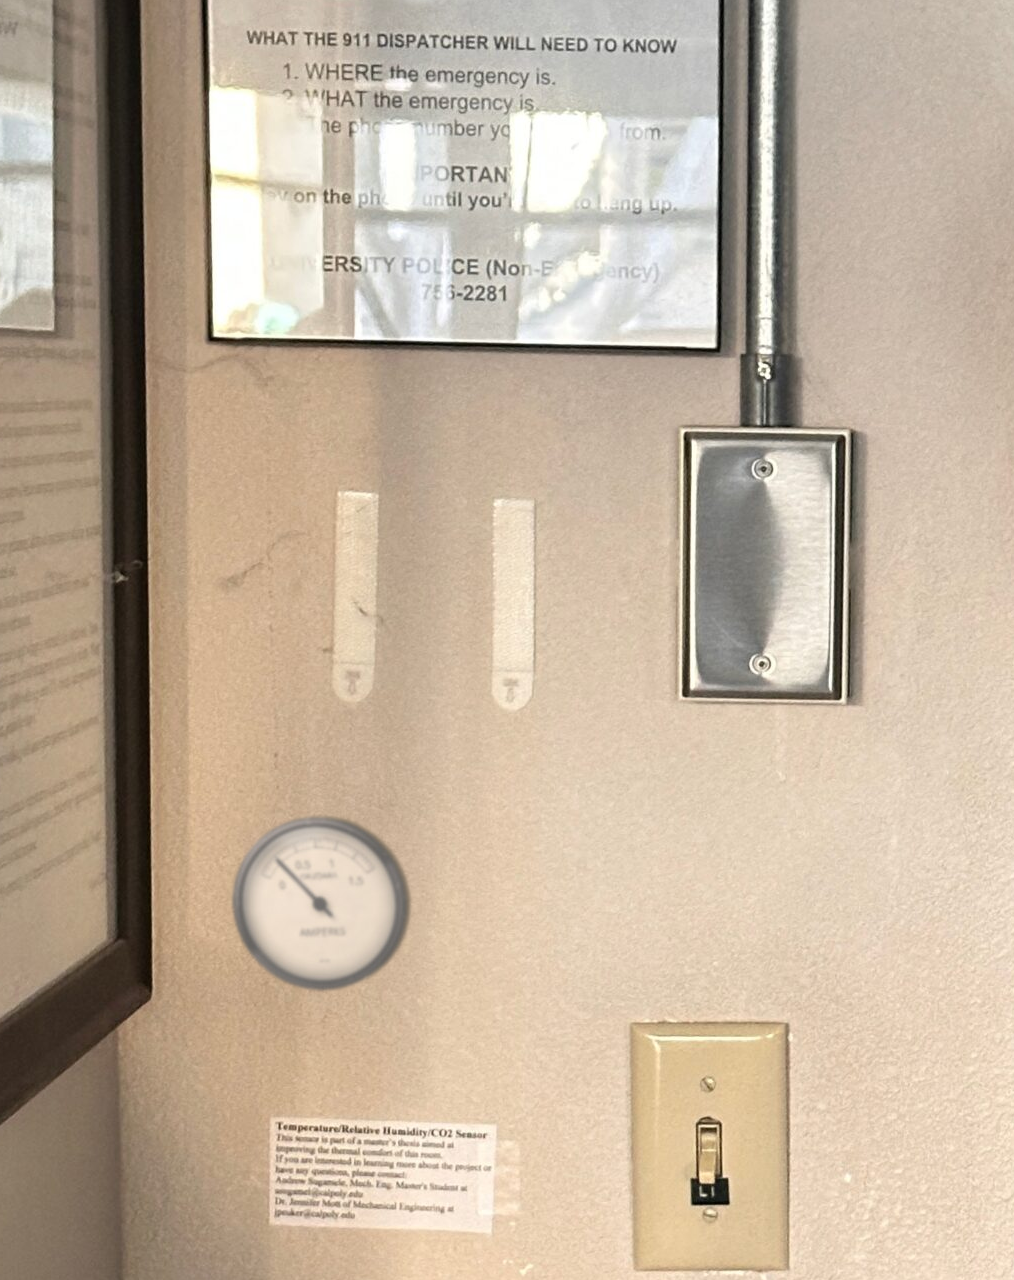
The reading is {"value": 0.25, "unit": "A"}
